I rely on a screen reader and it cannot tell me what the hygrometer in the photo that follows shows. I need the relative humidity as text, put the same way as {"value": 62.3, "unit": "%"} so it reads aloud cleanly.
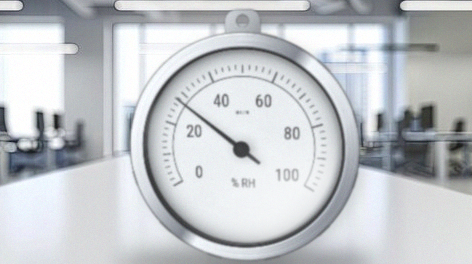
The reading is {"value": 28, "unit": "%"}
